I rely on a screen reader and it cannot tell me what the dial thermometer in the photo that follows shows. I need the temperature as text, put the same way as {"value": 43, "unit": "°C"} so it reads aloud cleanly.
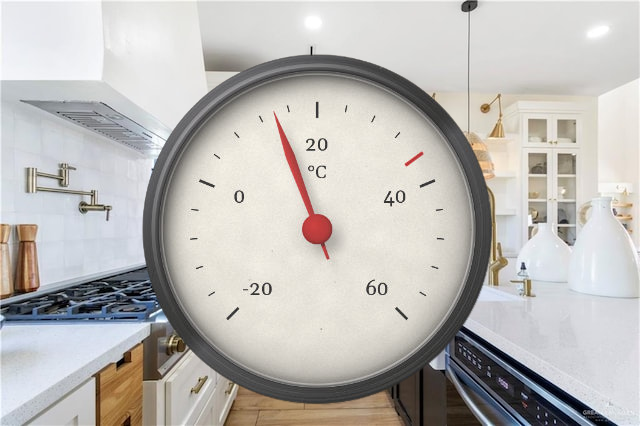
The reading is {"value": 14, "unit": "°C"}
